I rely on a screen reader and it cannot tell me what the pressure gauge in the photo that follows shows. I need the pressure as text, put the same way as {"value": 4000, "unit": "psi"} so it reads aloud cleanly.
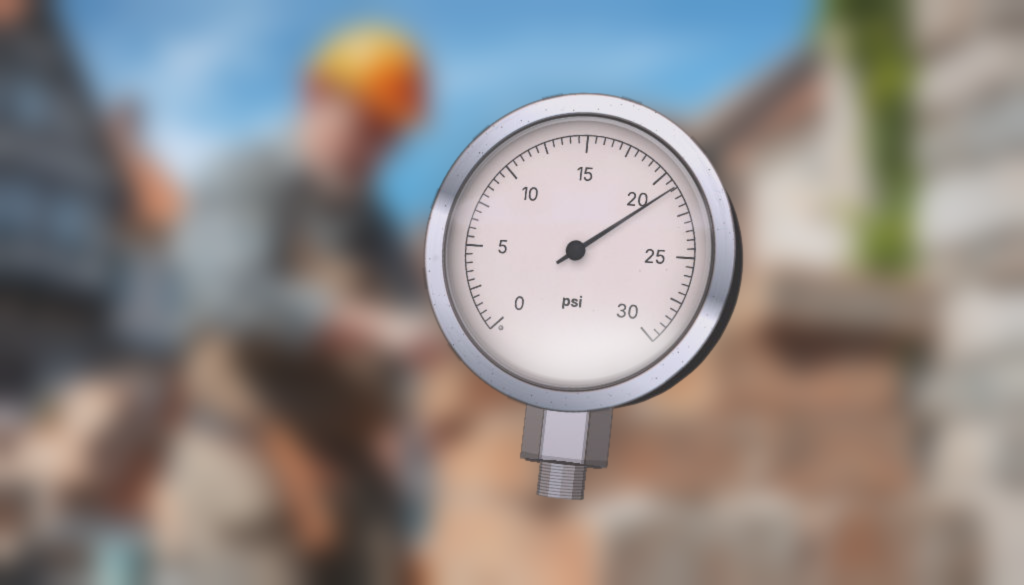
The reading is {"value": 21, "unit": "psi"}
